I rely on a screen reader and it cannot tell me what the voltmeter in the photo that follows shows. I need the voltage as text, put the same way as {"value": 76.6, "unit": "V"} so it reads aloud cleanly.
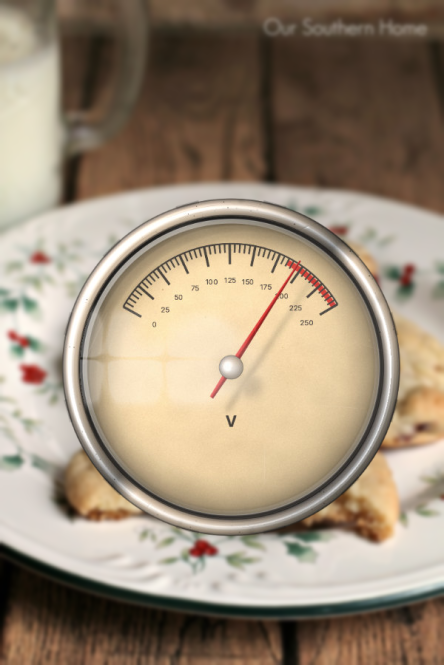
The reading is {"value": 195, "unit": "V"}
